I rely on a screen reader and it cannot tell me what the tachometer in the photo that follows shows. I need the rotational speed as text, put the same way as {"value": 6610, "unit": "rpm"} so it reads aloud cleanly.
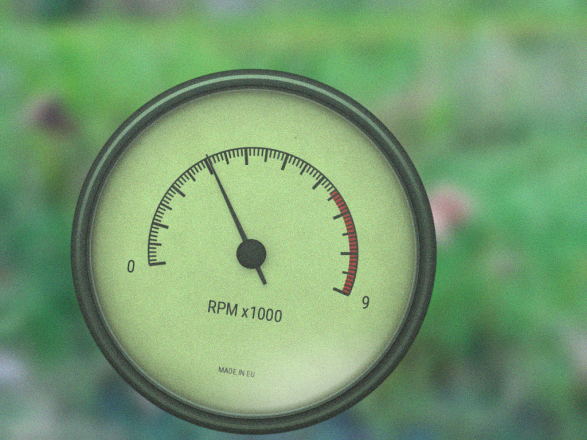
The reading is {"value": 3100, "unit": "rpm"}
